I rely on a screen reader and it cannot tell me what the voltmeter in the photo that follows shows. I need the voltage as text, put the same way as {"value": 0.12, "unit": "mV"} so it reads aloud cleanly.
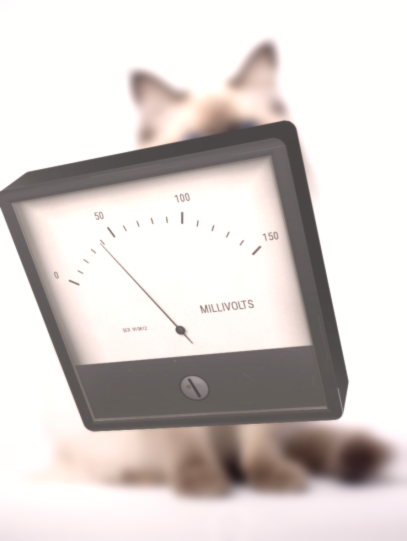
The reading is {"value": 40, "unit": "mV"}
